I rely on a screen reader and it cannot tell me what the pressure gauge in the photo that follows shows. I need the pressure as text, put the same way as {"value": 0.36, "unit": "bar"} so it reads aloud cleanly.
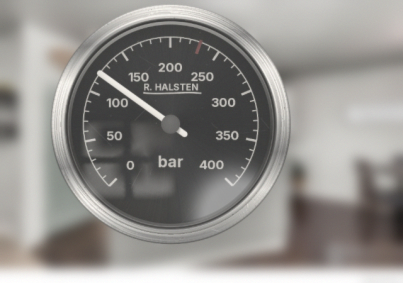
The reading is {"value": 120, "unit": "bar"}
